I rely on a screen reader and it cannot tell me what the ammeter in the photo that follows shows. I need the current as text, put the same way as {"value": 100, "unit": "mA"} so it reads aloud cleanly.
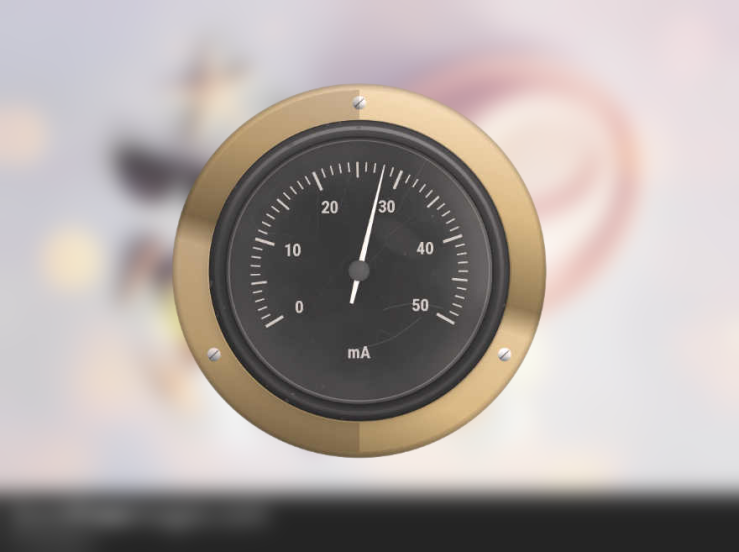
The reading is {"value": 28, "unit": "mA"}
